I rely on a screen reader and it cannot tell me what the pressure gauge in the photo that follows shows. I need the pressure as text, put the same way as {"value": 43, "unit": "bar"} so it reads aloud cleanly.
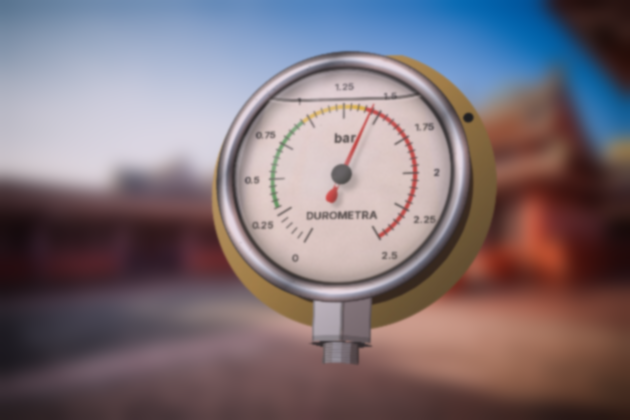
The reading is {"value": 1.45, "unit": "bar"}
